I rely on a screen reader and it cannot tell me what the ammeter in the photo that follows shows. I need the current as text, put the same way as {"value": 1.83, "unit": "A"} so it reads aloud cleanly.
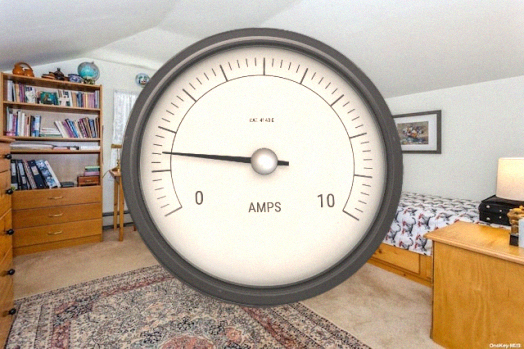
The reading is {"value": 1.4, "unit": "A"}
